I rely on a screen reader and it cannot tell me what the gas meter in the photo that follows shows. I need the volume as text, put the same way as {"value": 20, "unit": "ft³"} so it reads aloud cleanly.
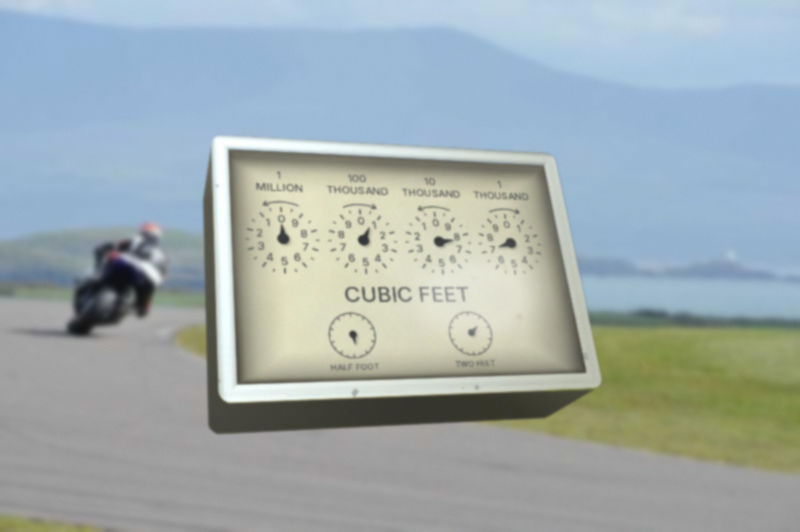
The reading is {"value": 7700, "unit": "ft³"}
